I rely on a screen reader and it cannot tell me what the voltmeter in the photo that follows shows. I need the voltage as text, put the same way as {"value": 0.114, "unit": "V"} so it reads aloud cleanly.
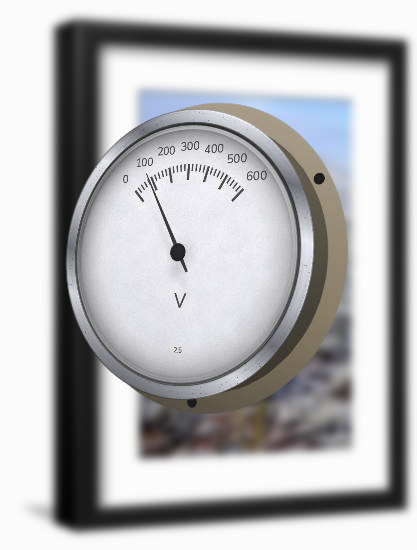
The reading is {"value": 100, "unit": "V"}
